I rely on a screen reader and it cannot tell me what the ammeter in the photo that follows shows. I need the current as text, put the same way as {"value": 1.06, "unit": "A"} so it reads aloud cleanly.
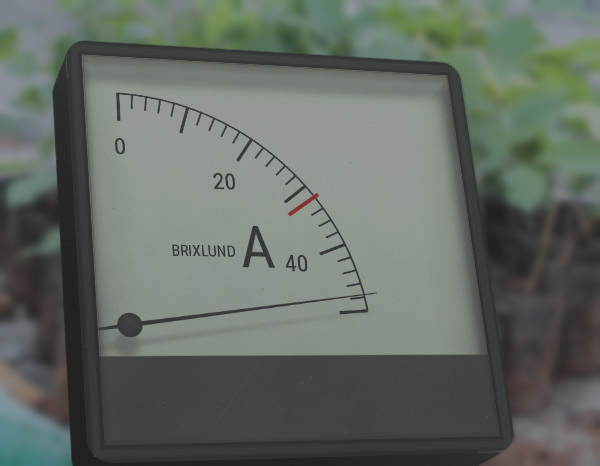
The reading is {"value": 48, "unit": "A"}
